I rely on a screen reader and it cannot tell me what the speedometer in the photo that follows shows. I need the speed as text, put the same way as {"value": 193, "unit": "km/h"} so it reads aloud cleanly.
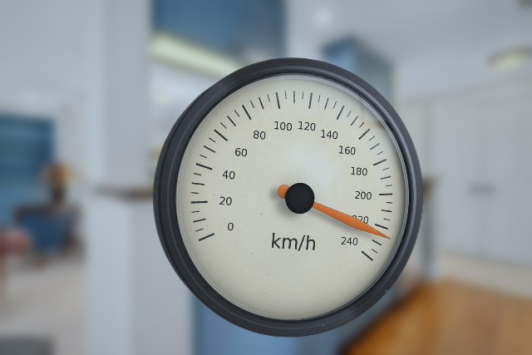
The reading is {"value": 225, "unit": "km/h"}
